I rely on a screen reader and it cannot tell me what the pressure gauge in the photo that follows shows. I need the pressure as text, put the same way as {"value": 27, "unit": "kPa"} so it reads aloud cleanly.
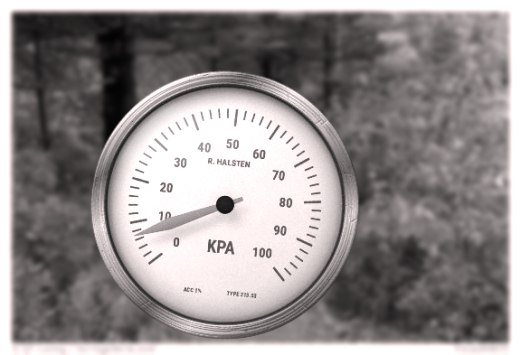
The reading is {"value": 7, "unit": "kPa"}
